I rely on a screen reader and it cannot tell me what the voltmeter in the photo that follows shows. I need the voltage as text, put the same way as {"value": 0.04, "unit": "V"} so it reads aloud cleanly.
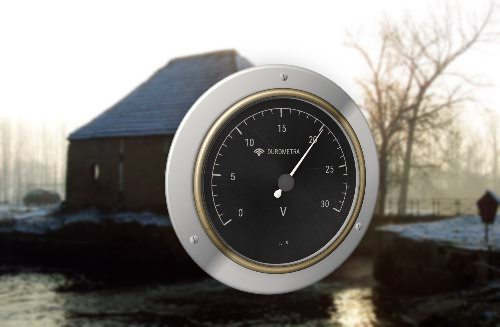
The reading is {"value": 20, "unit": "V"}
